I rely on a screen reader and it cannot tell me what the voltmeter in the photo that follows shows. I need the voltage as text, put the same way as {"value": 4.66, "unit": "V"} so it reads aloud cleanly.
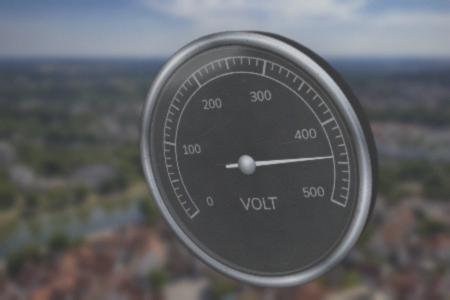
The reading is {"value": 440, "unit": "V"}
